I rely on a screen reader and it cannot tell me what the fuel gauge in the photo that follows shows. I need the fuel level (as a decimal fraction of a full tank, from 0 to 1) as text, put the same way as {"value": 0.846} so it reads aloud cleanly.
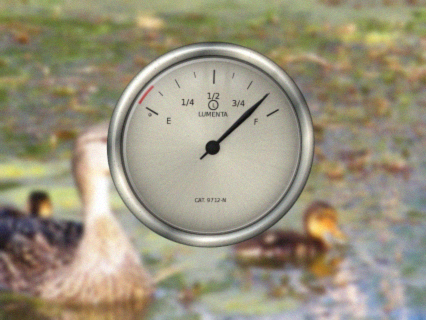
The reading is {"value": 0.875}
